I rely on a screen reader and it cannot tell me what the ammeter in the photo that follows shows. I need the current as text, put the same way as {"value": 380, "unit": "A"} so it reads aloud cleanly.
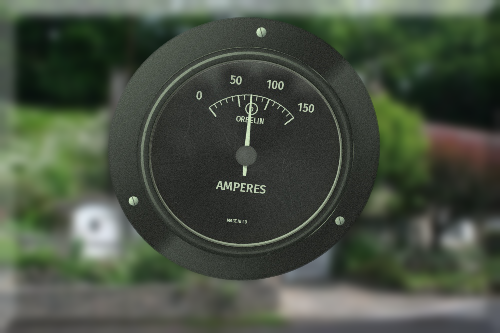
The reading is {"value": 70, "unit": "A"}
